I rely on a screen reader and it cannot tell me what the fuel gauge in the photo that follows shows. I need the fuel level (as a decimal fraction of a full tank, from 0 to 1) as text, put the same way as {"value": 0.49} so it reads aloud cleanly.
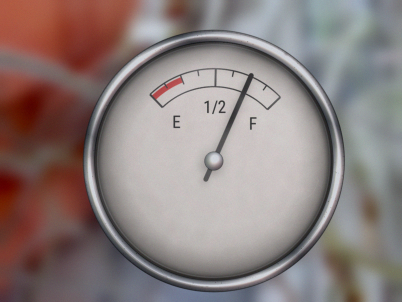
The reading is {"value": 0.75}
